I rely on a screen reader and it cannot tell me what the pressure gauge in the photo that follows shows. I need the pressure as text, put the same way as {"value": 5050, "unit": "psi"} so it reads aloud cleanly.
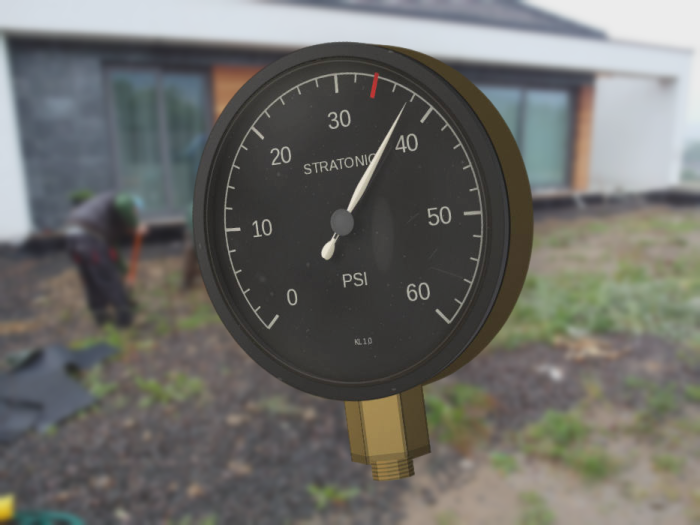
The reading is {"value": 38, "unit": "psi"}
